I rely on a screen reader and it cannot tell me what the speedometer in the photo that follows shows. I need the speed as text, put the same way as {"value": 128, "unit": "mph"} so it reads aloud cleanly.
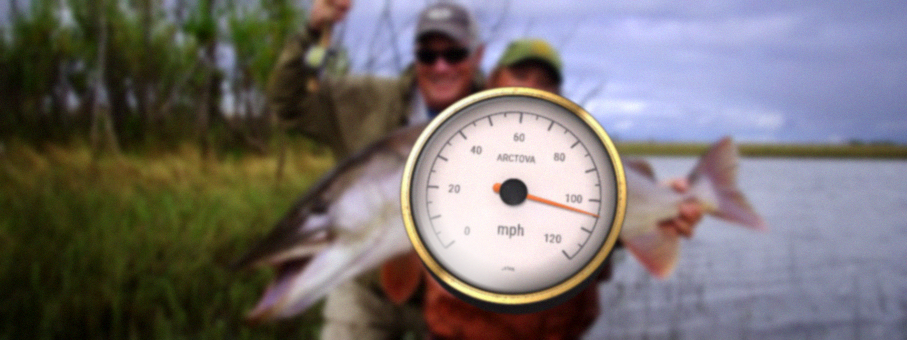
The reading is {"value": 105, "unit": "mph"}
